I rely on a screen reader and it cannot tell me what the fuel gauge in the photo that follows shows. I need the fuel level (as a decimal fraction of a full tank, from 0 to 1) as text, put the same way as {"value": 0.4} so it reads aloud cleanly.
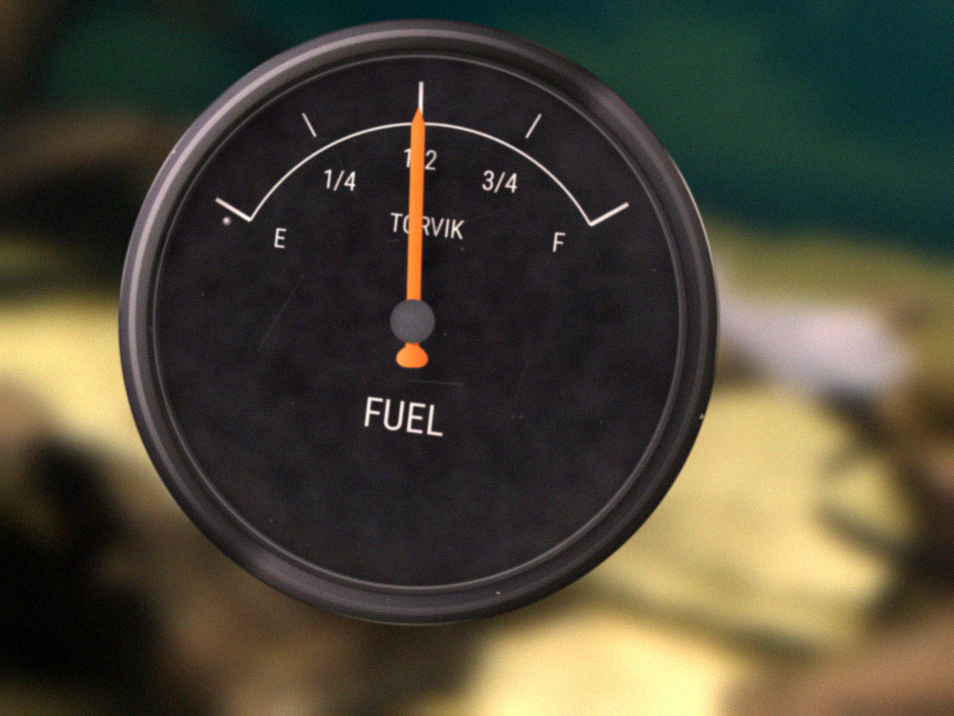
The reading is {"value": 0.5}
